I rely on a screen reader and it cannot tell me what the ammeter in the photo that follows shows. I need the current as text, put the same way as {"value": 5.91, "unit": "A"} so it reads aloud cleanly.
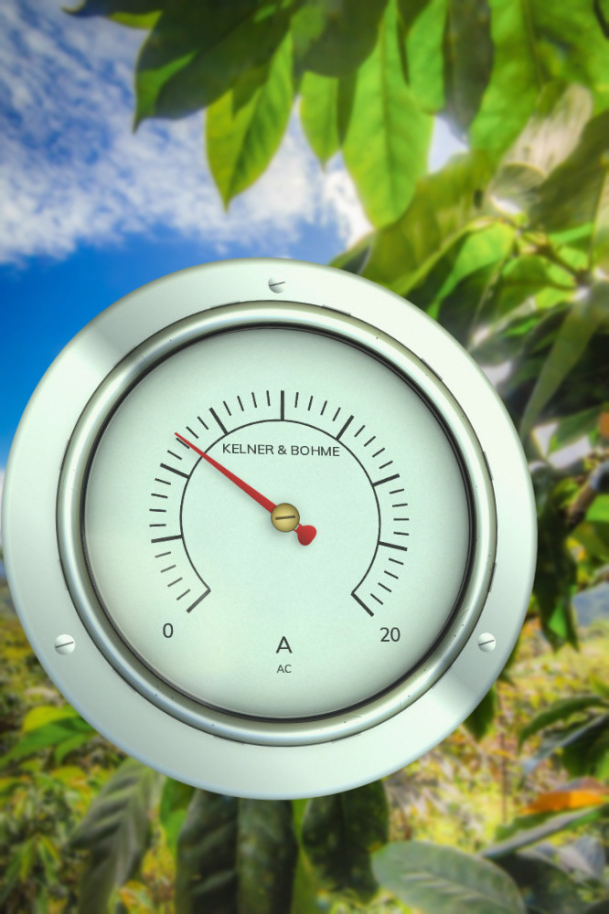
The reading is {"value": 6, "unit": "A"}
